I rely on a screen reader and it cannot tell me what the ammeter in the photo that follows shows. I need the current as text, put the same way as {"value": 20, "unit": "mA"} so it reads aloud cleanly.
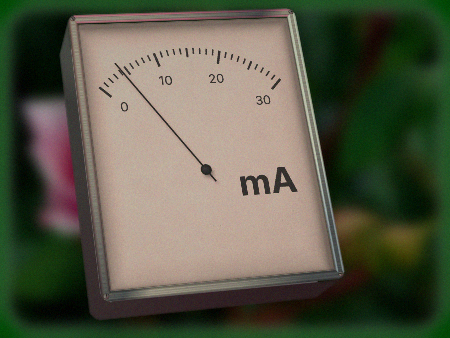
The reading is {"value": 4, "unit": "mA"}
